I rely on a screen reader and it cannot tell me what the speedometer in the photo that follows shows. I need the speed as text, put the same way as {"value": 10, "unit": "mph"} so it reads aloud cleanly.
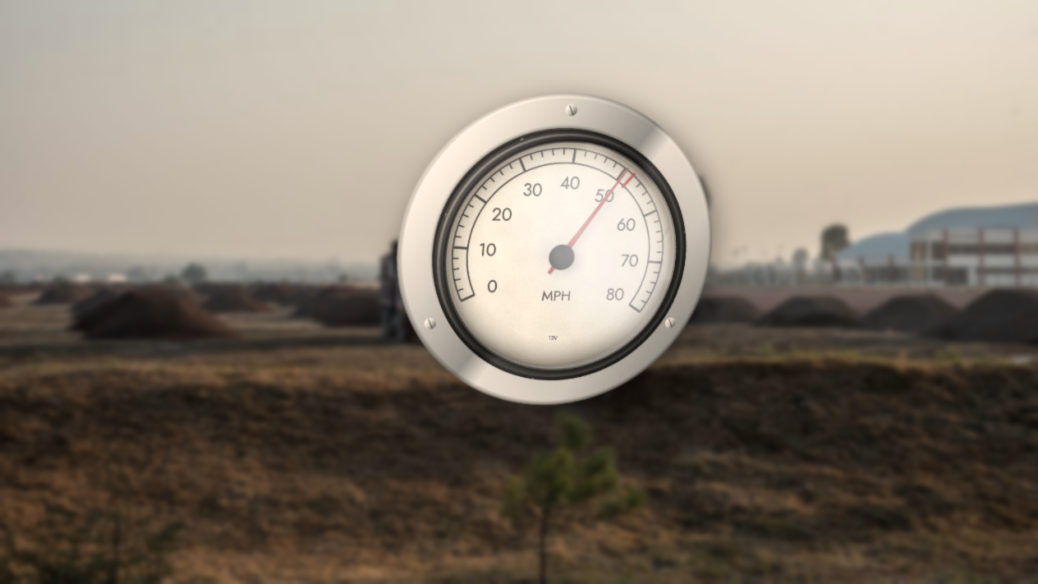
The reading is {"value": 50, "unit": "mph"}
